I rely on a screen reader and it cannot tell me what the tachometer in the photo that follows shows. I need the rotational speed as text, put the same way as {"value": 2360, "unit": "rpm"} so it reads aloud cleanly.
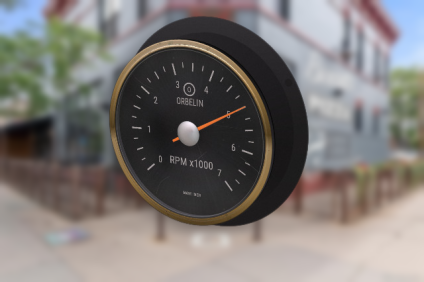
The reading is {"value": 5000, "unit": "rpm"}
